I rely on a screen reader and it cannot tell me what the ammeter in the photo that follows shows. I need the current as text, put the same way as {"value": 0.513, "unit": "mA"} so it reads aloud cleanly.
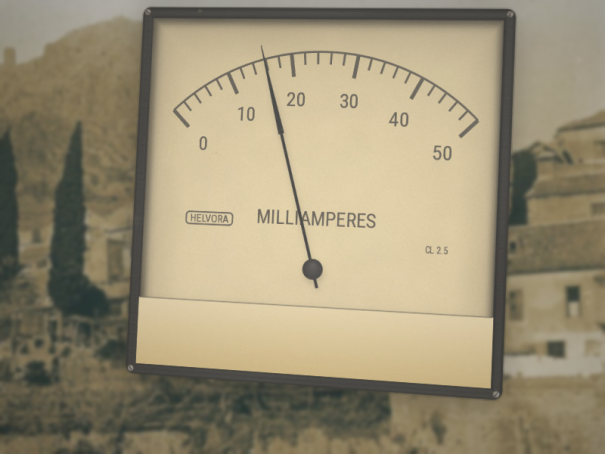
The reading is {"value": 16, "unit": "mA"}
